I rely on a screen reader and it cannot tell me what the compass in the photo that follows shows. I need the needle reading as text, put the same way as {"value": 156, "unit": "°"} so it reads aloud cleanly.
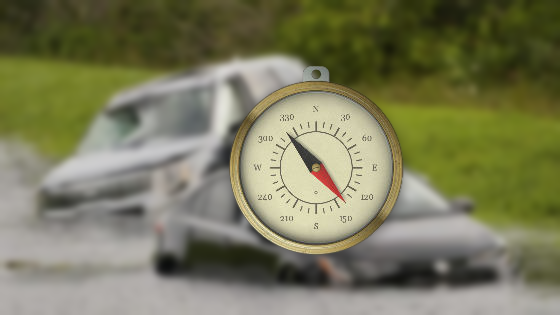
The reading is {"value": 140, "unit": "°"}
